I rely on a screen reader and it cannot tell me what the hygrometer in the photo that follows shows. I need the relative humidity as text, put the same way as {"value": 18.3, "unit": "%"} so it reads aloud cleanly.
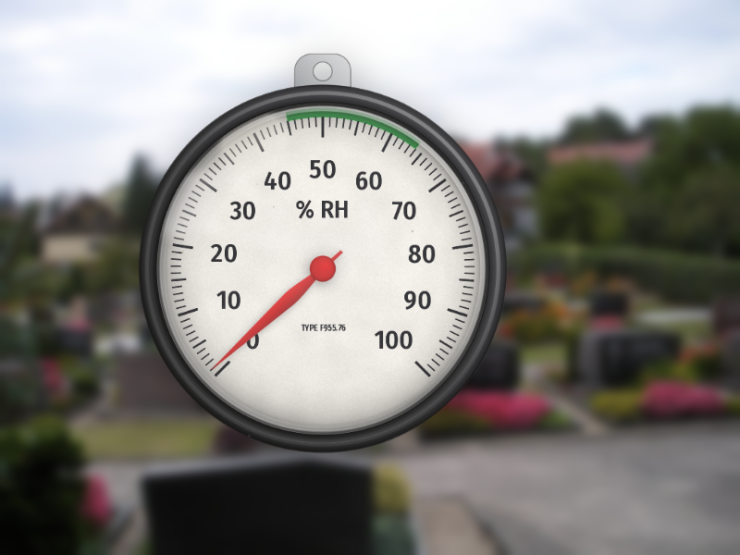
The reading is {"value": 1, "unit": "%"}
